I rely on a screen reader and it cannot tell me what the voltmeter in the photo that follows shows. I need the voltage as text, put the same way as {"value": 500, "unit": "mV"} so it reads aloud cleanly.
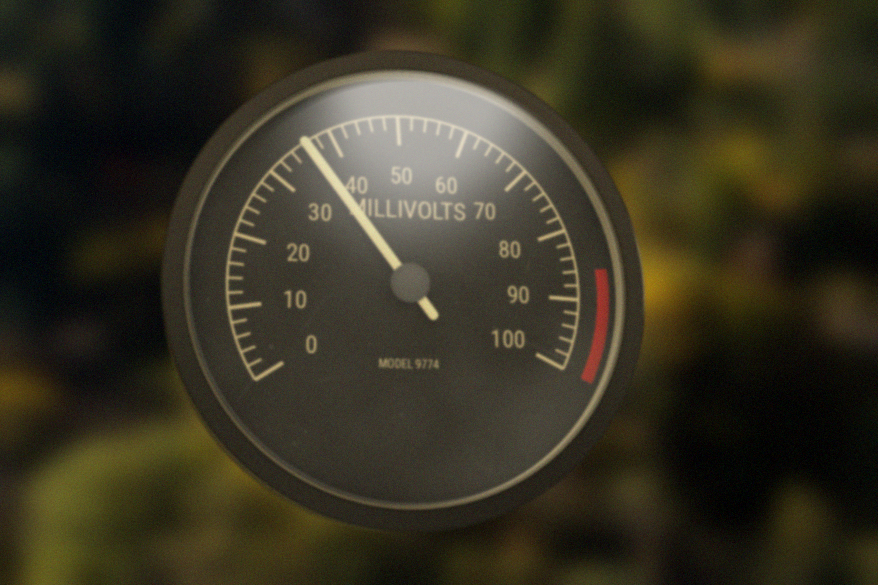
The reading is {"value": 36, "unit": "mV"}
